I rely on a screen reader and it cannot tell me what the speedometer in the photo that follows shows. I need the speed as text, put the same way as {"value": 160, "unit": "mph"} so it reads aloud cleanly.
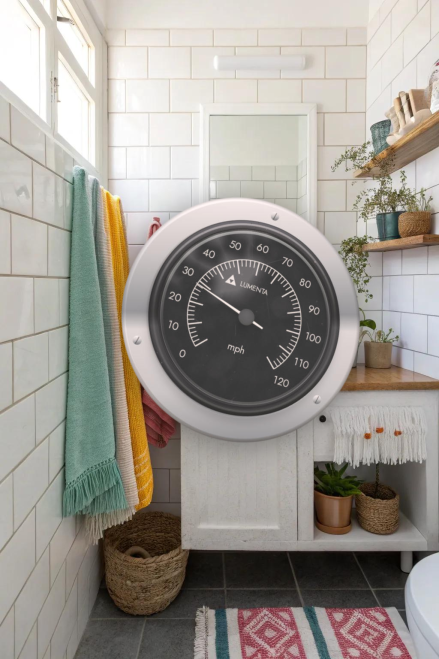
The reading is {"value": 28, "unit": "mph"}
